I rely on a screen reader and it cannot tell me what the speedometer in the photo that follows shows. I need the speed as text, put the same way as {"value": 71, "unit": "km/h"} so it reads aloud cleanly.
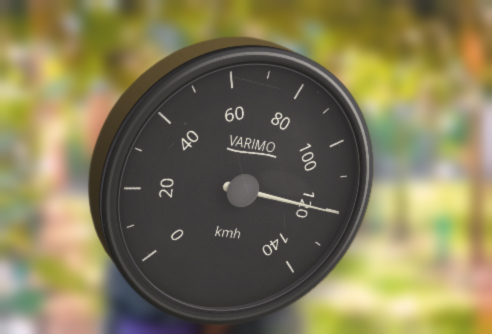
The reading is {"value": 120, "unit": "km/h"}
